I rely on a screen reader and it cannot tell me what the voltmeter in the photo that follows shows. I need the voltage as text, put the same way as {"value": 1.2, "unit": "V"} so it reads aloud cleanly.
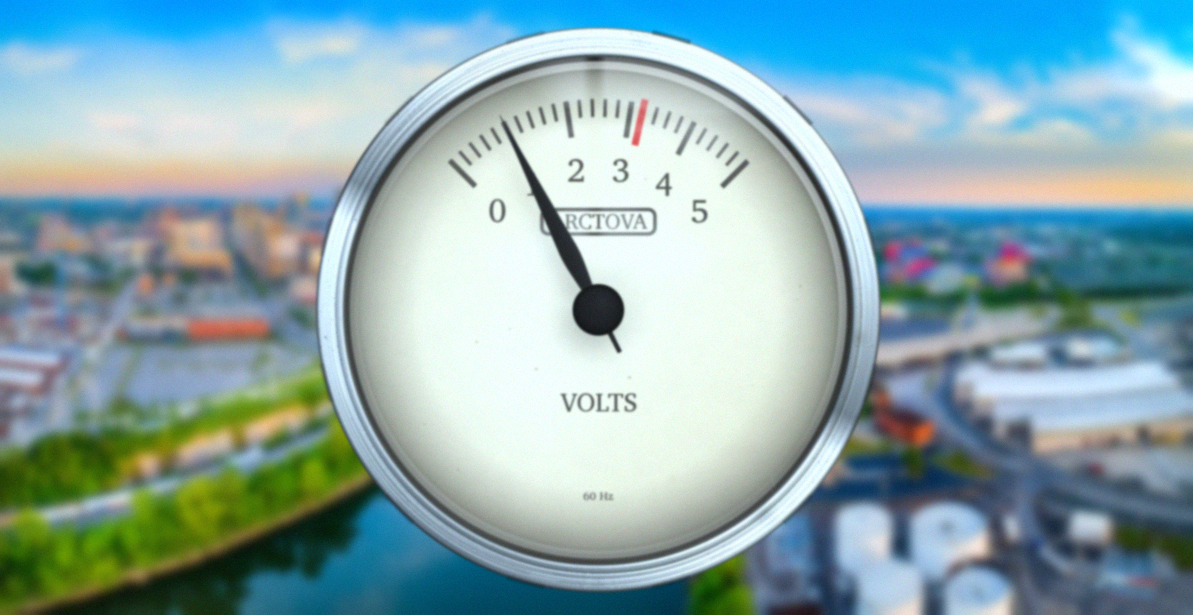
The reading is {"value": 1, "unit": "V"}
